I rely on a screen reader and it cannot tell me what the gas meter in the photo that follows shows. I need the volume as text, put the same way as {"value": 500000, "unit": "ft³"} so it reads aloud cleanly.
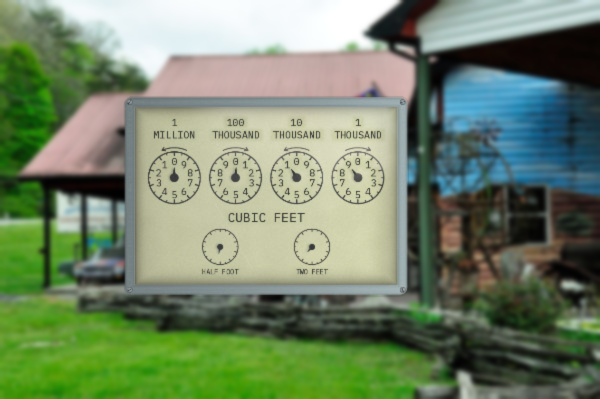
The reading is {"value": 900, "unit": "ft³"}
